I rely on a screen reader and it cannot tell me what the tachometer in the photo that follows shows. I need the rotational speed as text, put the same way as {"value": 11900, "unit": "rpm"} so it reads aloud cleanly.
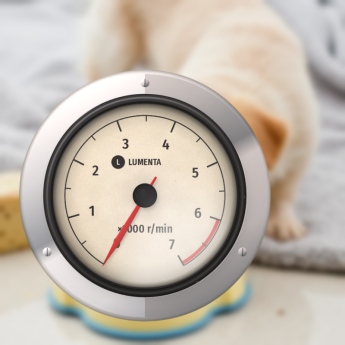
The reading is {"value": 0, "unit": "rpm"}
